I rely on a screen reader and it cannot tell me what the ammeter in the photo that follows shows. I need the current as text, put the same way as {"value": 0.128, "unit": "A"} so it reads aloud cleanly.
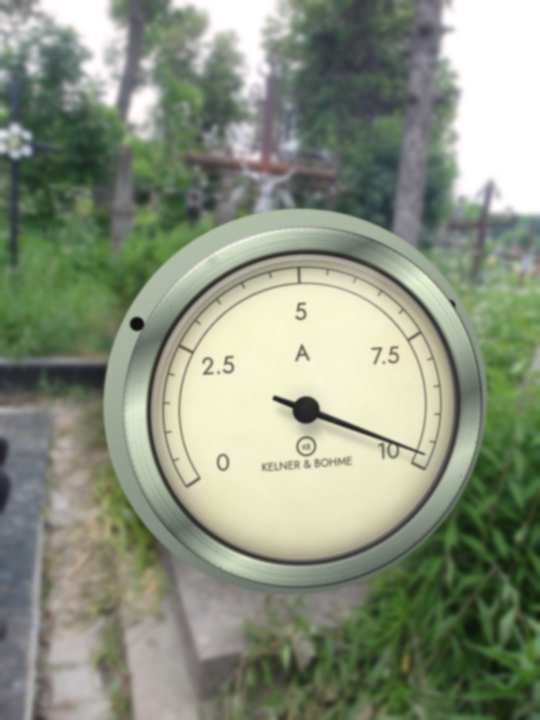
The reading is {"value": 9.75, "unit": "A"}
